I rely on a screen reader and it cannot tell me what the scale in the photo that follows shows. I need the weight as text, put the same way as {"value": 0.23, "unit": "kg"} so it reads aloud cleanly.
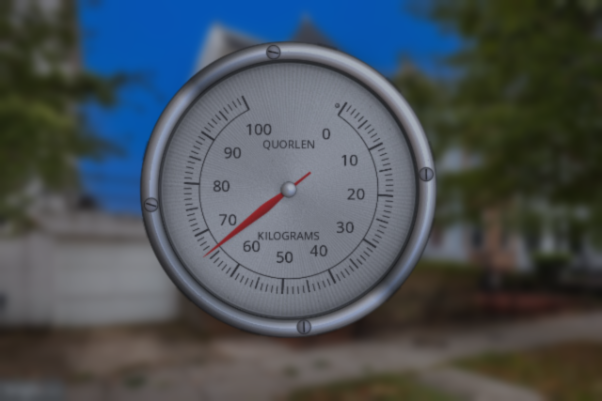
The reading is {"value": 66, "unit": "kg"}
